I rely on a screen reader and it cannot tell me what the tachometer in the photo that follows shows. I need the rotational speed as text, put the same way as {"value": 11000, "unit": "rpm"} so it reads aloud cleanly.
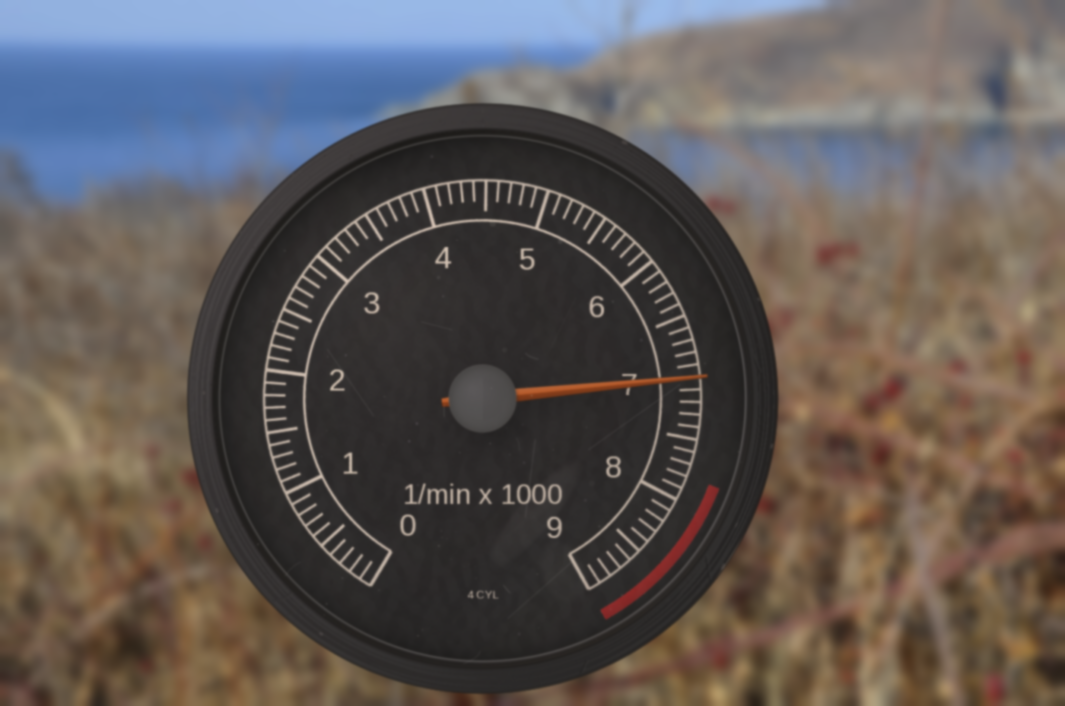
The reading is {"value": 7000, "unit": "rpm"}
